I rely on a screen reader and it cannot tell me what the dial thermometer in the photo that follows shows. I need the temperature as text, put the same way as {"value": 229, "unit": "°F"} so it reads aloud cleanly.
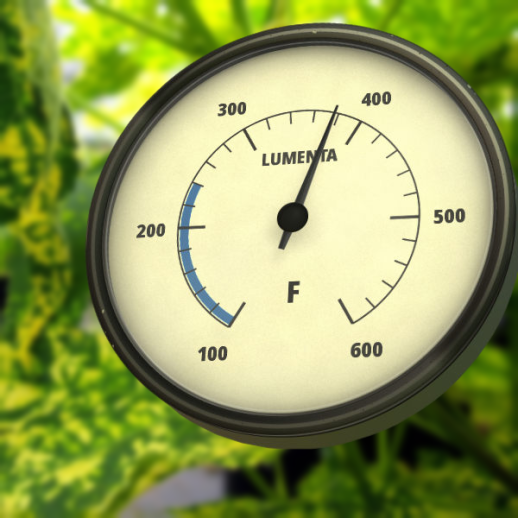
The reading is {"value": 380, "unit": "°F"}
